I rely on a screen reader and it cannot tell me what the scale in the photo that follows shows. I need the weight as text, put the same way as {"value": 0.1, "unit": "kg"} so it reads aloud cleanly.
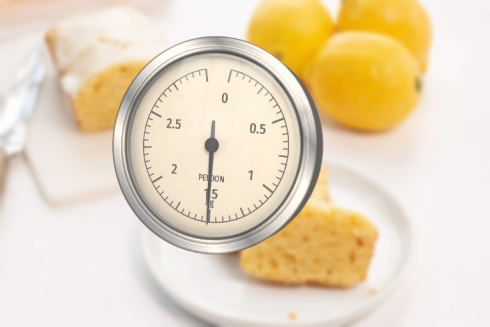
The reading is {"value": 1.5, "unit": "kg"}
